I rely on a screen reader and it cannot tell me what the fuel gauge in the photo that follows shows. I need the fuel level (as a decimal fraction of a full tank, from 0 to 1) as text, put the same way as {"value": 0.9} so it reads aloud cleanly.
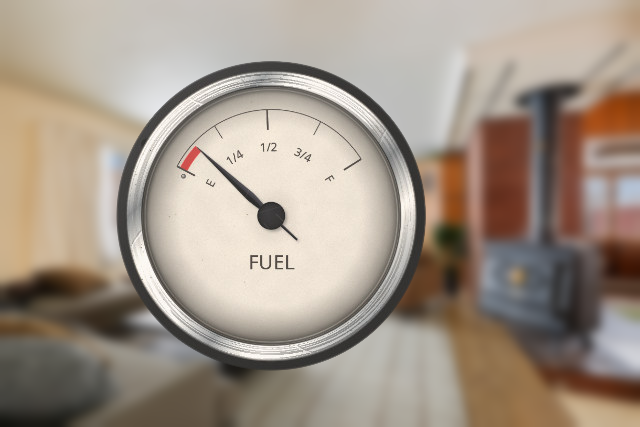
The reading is {"value": 0.125}
